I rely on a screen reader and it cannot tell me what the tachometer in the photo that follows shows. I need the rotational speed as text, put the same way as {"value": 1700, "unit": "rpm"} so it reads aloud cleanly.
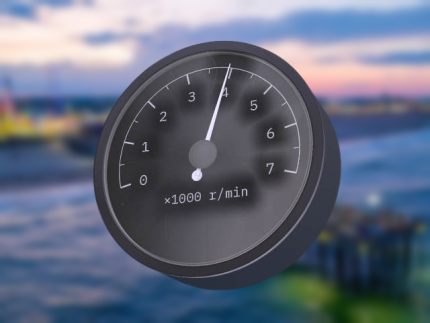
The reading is {"value": 4000, "unit": "rpm"}
